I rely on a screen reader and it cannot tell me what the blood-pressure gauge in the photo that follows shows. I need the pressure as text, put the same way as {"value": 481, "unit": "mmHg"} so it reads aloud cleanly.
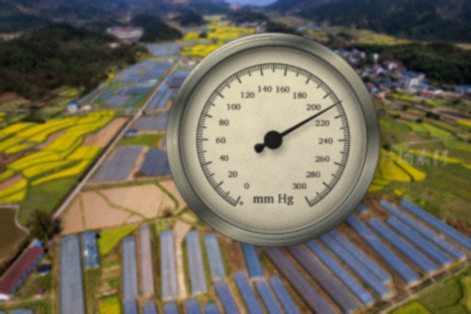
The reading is {"value": 210, "unit": "mmHg"}
